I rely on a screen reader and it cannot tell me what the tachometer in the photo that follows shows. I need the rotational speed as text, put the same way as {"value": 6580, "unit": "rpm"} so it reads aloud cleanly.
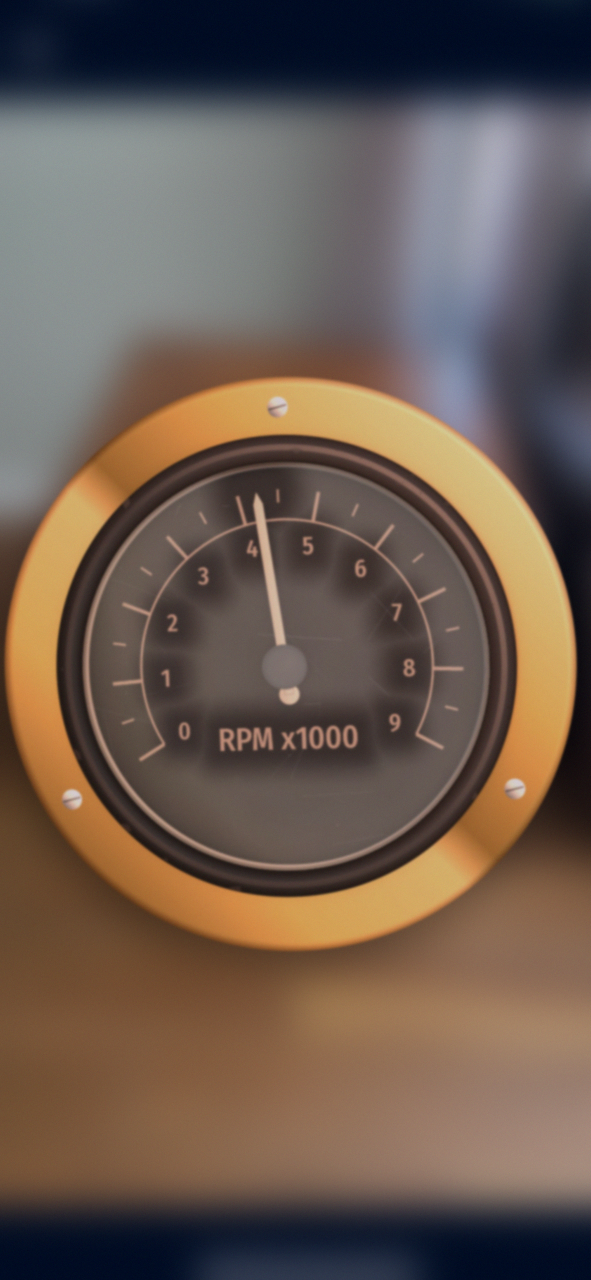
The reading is {"value": 4250, "unit": "rpm"}
